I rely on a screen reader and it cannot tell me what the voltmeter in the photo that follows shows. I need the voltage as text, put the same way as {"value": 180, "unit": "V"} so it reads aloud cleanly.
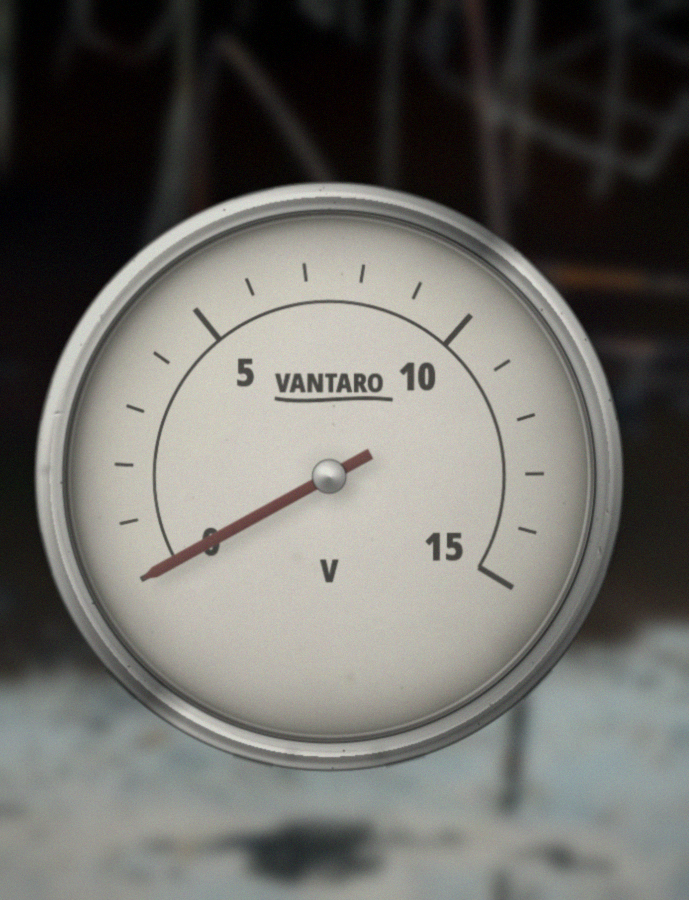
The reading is {"value": 0, "unit": "V"}
